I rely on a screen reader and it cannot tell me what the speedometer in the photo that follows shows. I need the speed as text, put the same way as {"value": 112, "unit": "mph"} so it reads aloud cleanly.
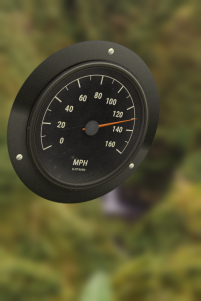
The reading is {"value": 130, "unit": "mph"}
